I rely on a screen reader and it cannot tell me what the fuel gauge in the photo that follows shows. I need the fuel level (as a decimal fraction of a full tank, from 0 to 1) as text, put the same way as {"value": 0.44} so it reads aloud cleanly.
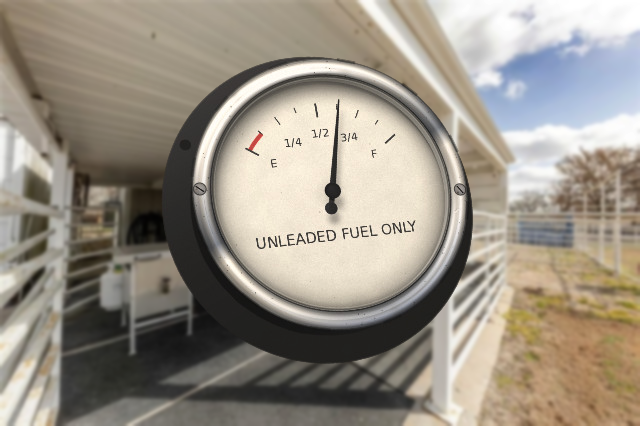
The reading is {"value": 0.625}
